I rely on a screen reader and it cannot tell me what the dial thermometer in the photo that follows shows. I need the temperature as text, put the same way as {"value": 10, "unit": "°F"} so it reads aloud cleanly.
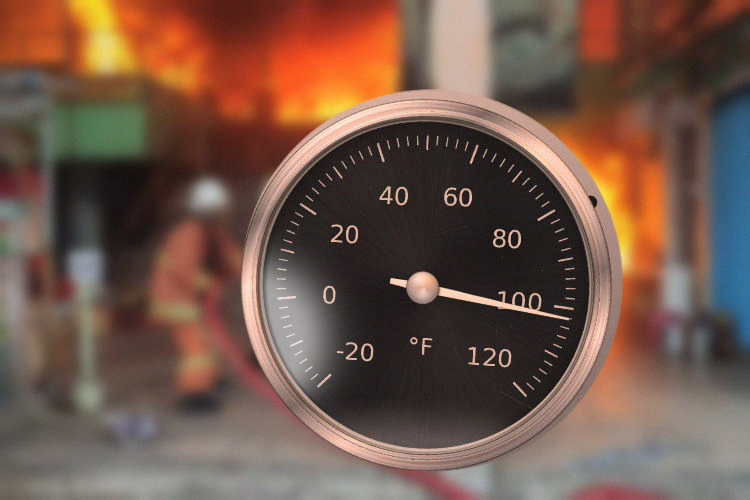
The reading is {"value": 102, "unit": "°F"}
